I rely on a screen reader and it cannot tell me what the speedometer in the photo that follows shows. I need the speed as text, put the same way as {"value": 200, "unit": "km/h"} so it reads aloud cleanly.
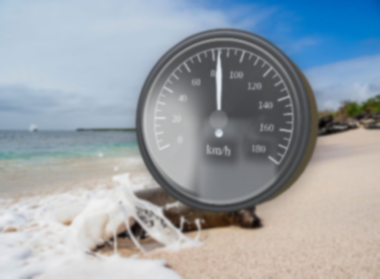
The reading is {"value": 85, "unit": "km/h"}
